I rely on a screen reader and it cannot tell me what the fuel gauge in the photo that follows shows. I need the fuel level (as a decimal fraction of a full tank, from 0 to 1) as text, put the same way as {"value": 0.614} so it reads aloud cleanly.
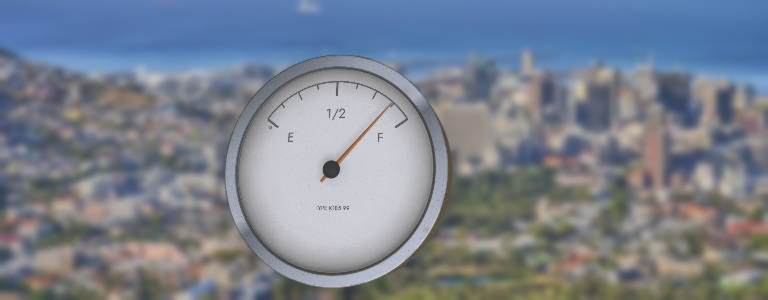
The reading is {"value": 0.875}
